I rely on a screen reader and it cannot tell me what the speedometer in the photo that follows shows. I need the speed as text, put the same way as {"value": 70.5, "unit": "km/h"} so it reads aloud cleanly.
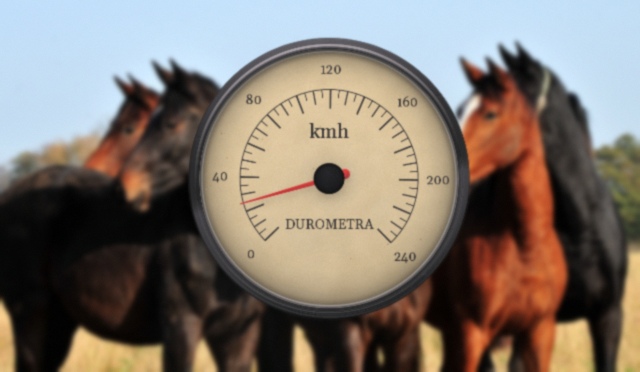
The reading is {"value": 25, "unit": "km/h"}
